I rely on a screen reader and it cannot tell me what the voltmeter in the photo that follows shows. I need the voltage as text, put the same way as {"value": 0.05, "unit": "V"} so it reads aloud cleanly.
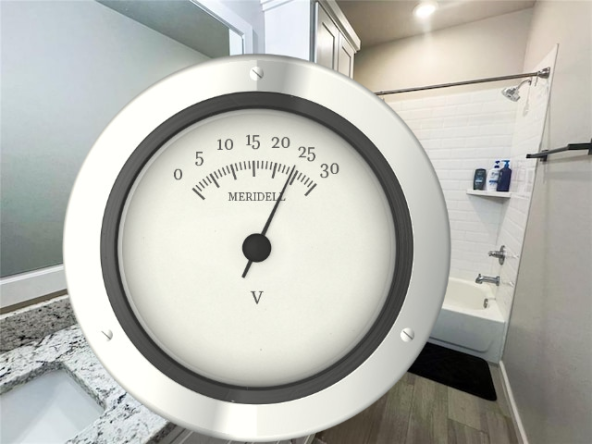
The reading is {"value": 24, "unit": "V"}
